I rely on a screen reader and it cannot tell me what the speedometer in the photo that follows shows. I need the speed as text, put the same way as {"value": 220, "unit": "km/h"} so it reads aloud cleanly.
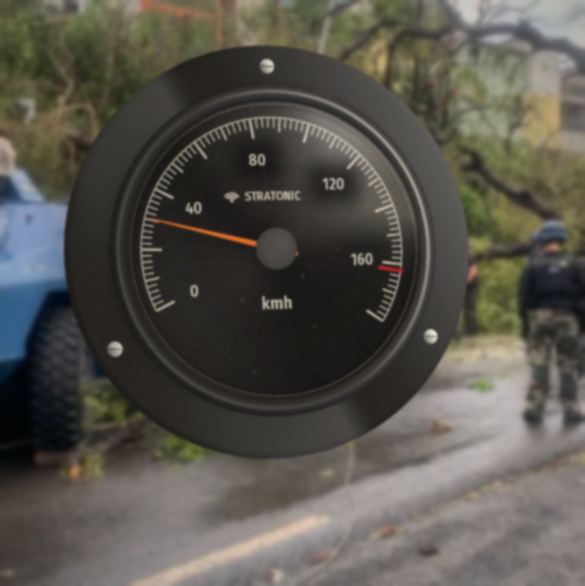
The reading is {"value": 30, "unit": "km/h"}
